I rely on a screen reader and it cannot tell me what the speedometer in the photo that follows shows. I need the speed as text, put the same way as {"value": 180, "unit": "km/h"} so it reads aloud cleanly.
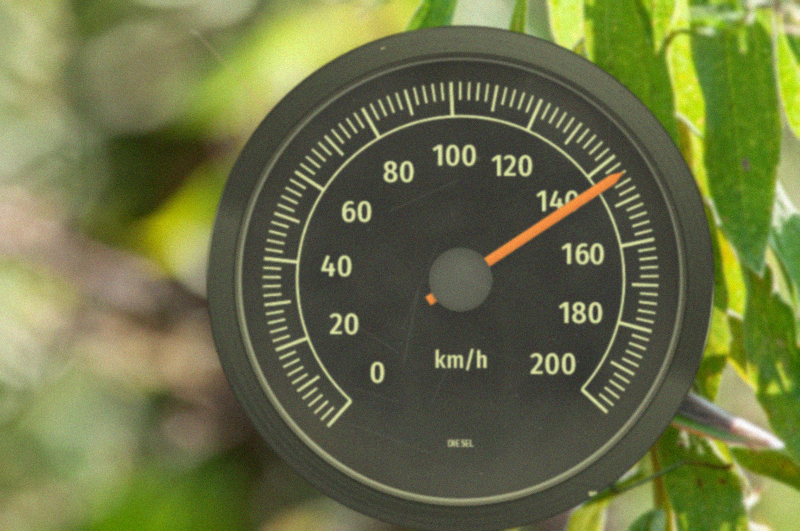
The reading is {"value": 144, "unit": "km/h"}
